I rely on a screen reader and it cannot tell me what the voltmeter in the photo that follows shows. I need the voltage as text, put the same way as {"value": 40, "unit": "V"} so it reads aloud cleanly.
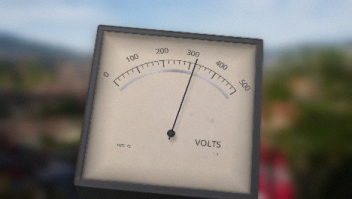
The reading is {"value": 320, "unit": "V"}
